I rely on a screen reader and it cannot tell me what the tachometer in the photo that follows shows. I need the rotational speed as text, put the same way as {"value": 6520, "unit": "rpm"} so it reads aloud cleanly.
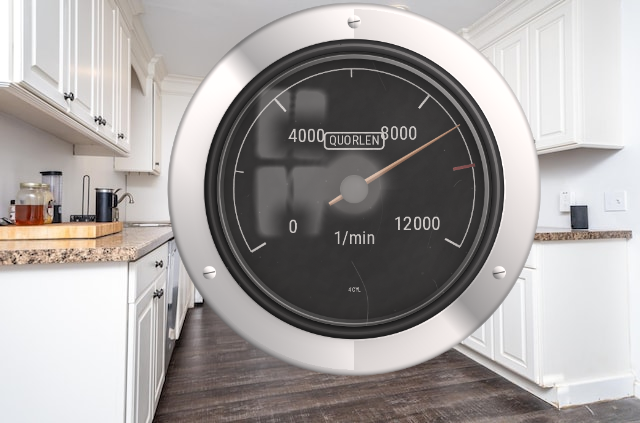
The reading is {"value": 9000, "unit": "rpm"}
